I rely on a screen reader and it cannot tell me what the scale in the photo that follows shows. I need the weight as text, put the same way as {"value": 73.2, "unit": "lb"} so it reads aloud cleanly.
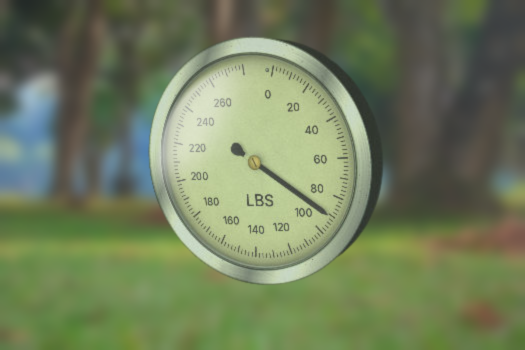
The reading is {"value": 90, "unit": "lb"}
